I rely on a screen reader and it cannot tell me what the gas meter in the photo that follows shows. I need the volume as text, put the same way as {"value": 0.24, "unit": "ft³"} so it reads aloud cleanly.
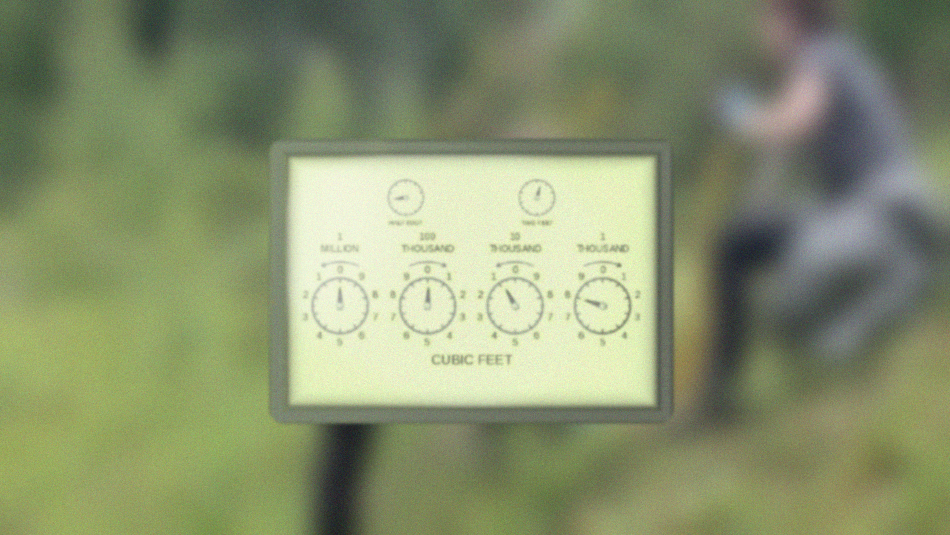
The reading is {"value": 800, "unit": "ft³"}
